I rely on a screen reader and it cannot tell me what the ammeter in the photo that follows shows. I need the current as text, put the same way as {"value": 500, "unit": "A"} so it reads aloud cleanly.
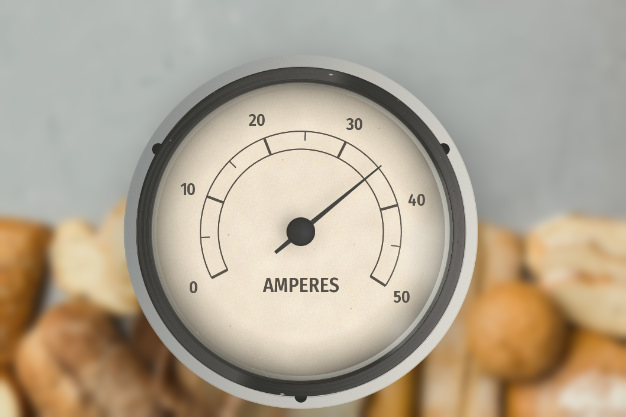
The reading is {"value": 35, "unit": "A"}
